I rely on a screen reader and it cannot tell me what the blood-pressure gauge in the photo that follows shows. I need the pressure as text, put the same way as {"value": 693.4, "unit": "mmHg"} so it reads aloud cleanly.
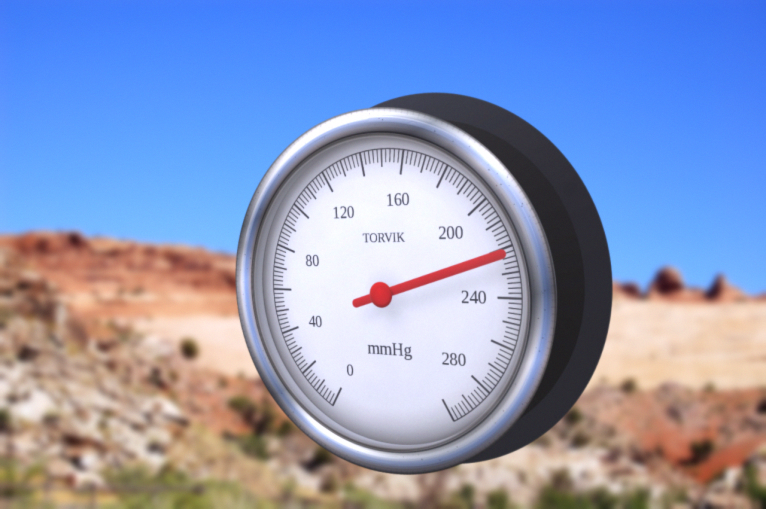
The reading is {"value": 222, "unit": "mmHg"}
